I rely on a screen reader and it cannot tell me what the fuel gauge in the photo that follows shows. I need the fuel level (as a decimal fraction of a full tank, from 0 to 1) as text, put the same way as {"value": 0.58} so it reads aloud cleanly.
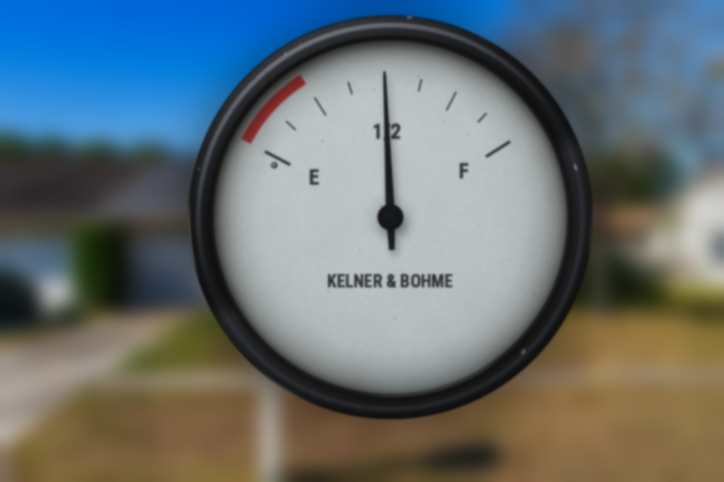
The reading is {"value": 0.5}
